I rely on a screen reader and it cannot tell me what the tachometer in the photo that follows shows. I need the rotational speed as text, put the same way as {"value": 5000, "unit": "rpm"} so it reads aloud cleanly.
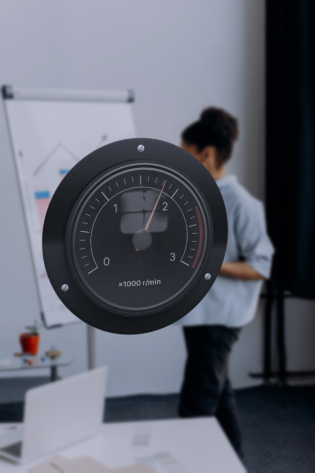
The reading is {"value": 1800, "unit": "rpm"}
